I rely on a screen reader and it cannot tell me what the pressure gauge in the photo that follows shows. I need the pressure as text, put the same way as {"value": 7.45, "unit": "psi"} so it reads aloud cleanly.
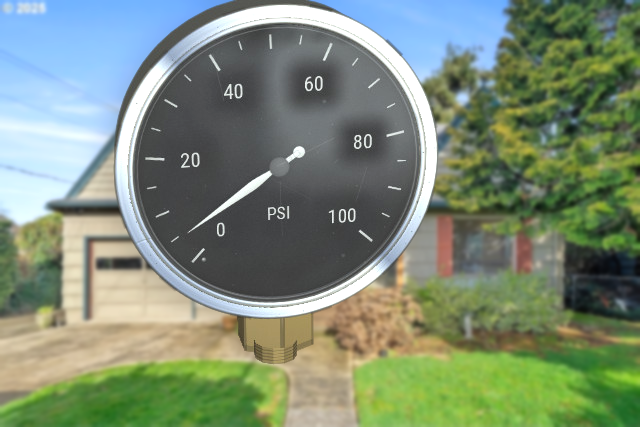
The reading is {"value": 5, "unit": "psi"}
